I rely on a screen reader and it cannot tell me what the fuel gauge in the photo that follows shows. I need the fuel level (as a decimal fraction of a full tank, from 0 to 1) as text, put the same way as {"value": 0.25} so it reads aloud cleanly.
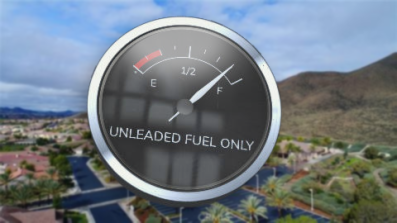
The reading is {"value": 0.875}
